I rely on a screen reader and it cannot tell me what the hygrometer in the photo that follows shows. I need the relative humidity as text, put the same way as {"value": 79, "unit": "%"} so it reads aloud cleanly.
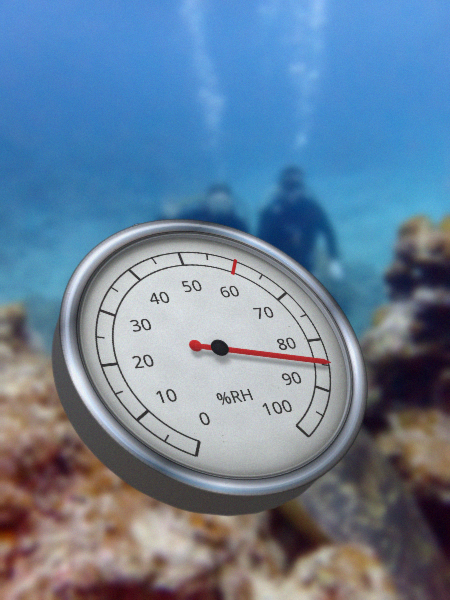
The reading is {"value": 85, "unit": "%"}
